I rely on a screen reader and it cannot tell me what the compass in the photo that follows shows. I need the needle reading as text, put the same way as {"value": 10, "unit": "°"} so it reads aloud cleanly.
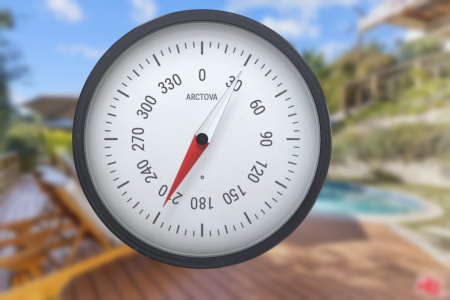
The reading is {"value": 210, "unit": "°"}
